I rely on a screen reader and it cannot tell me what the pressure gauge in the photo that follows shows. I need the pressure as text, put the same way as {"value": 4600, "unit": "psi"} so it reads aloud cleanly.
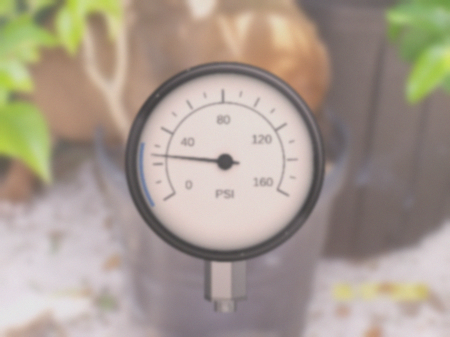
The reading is {"value": 25, "unit": "psi"}
